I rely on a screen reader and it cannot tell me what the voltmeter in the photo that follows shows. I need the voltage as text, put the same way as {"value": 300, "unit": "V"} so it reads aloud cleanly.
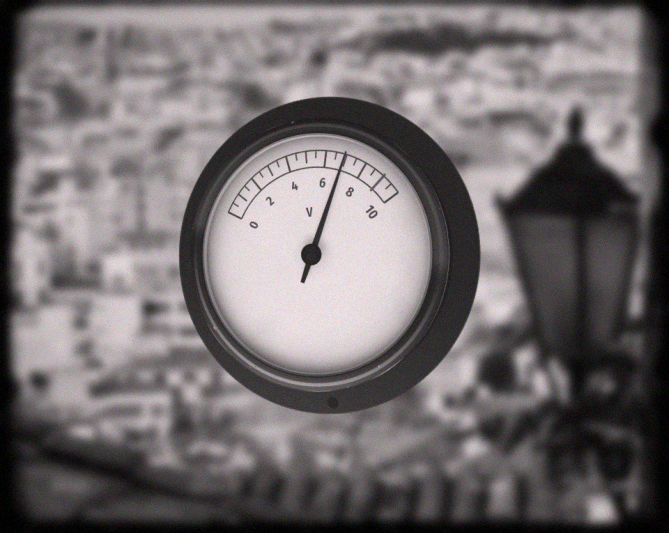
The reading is {"value": 7, "unit": "V"}
